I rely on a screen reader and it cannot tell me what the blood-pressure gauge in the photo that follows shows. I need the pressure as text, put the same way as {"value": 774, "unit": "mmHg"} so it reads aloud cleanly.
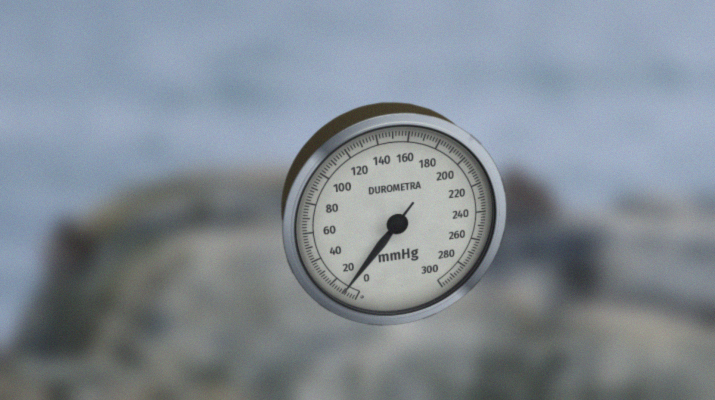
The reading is {"value": 10, "unit": "mmHg"}
